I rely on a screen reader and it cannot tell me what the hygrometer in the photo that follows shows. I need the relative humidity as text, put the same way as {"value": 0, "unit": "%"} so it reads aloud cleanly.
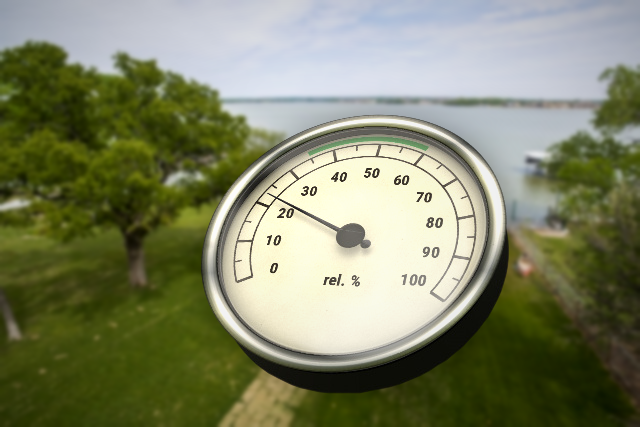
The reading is {"value": 22.5, "unit": "%"}
